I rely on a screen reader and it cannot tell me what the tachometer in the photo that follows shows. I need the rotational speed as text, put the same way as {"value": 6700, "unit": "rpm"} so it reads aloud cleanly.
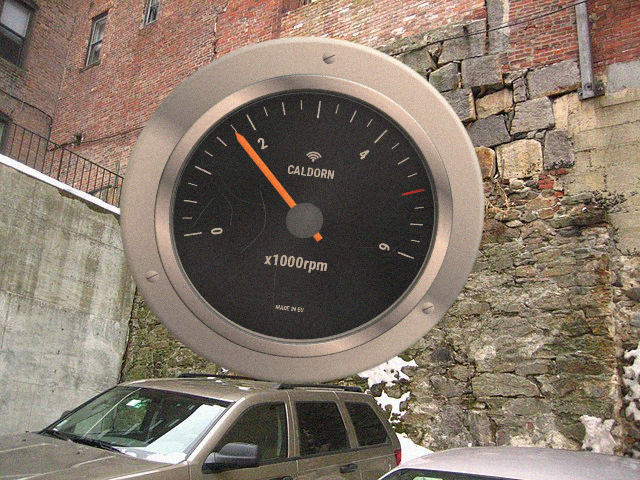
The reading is {"value": 1750, "unit": "rpm"}
